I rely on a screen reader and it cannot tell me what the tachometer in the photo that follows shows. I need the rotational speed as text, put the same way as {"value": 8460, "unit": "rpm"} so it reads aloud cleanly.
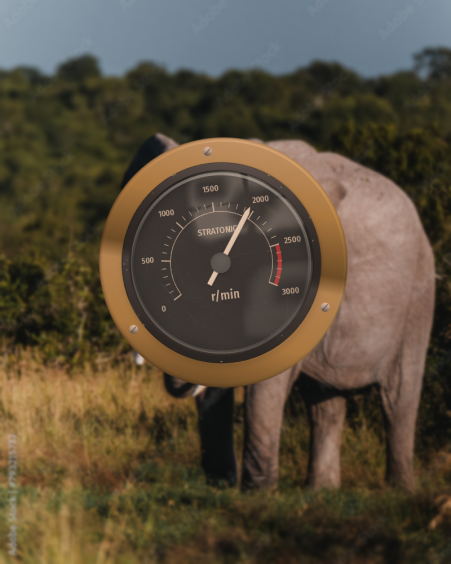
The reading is {"value": 1950, "unit": "rpm"}
